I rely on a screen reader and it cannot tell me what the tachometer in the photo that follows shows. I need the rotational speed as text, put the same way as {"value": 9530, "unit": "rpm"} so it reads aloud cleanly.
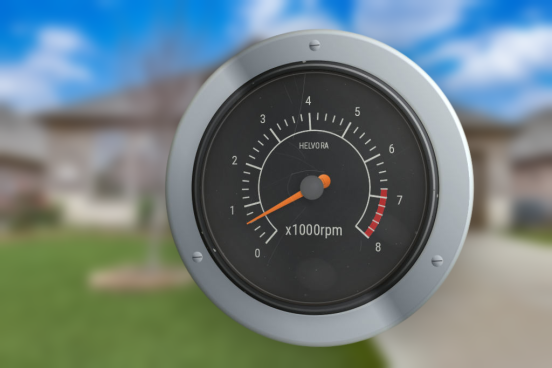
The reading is {"value": 600, "unit": "rpm"}
